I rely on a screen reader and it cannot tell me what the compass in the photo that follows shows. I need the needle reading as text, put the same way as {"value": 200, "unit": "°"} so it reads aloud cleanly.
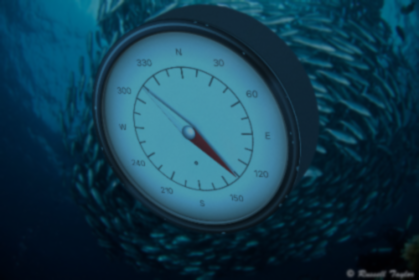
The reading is {"value": 135, "unit": "°"}
